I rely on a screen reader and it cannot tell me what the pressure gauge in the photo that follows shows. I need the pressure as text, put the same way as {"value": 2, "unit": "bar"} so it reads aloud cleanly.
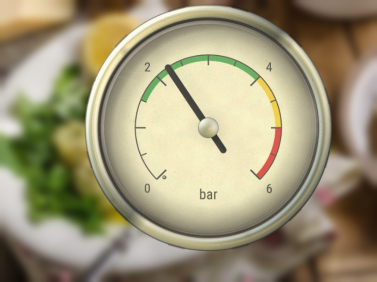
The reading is {"value": 2.25, "unit": "bar"}
